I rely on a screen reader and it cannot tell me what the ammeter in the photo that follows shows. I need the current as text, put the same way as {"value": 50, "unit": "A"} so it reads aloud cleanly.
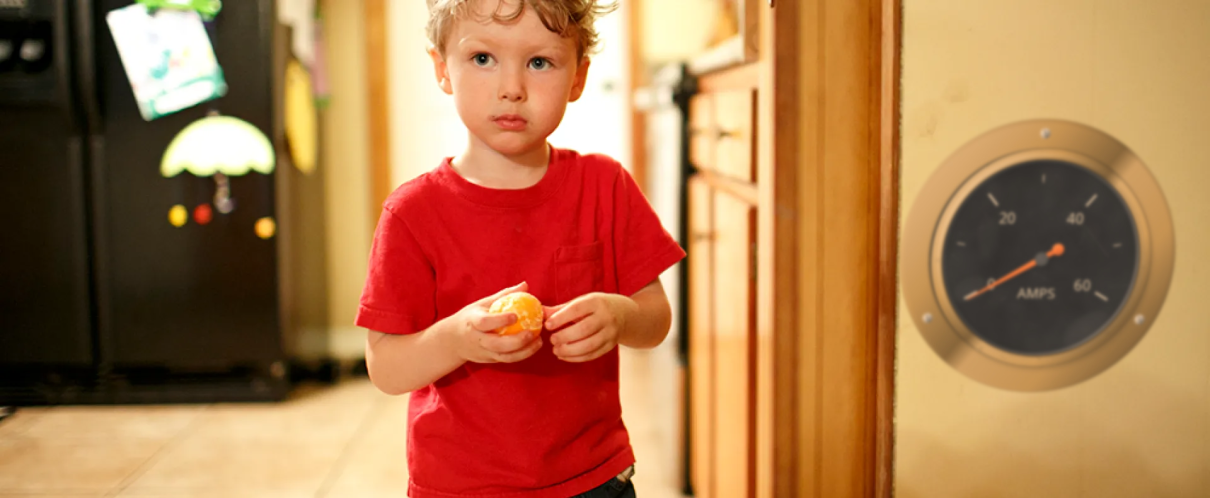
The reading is {"value": 0, "unit": "A"}
